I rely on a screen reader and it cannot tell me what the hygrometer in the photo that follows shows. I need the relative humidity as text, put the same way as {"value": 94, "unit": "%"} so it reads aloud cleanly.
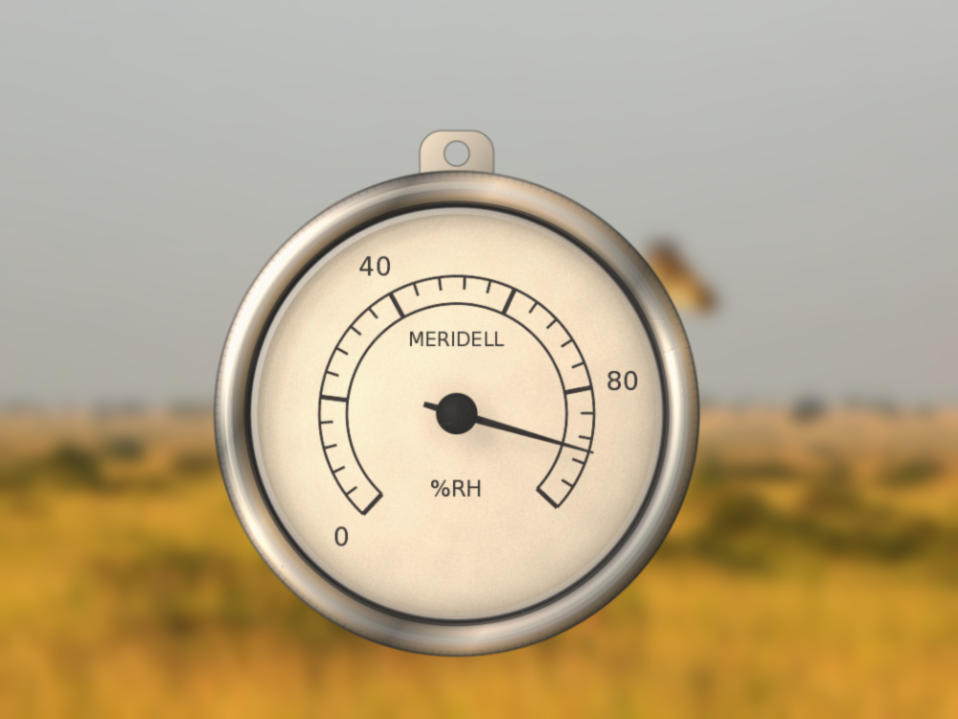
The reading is {"value": 90, "unit": "%"}
